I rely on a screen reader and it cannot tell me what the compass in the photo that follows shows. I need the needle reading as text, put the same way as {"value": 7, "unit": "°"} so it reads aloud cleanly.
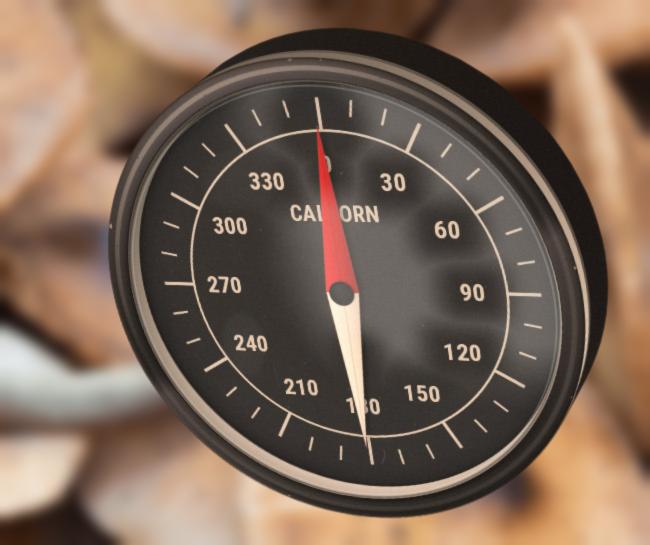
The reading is {"value": 0, "unit": "°"}
